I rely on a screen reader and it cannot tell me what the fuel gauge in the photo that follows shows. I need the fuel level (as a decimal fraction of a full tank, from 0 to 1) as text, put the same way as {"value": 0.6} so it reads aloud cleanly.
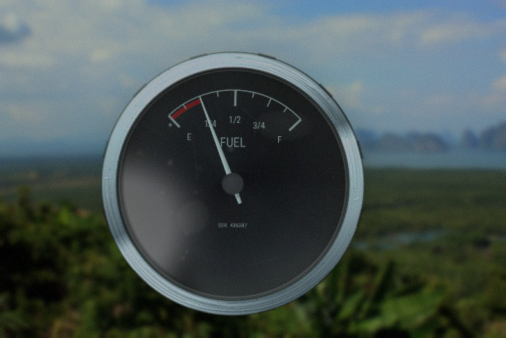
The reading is {"value": 0.25}
